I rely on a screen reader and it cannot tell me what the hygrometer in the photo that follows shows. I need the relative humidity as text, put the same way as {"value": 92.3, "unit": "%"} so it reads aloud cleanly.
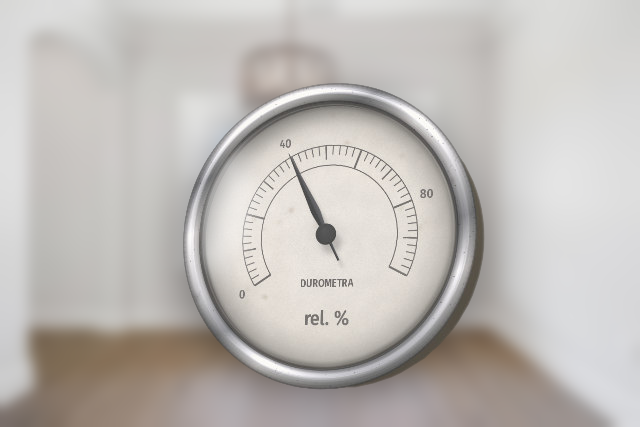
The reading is {"value": 40, "unit": "%"}
